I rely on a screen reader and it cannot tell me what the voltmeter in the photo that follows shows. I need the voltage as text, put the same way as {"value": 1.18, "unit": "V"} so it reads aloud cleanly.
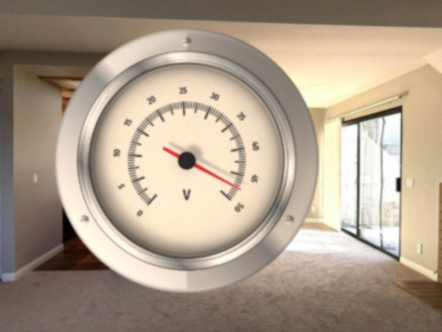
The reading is {"value": 47.5, "unit": "V"}
